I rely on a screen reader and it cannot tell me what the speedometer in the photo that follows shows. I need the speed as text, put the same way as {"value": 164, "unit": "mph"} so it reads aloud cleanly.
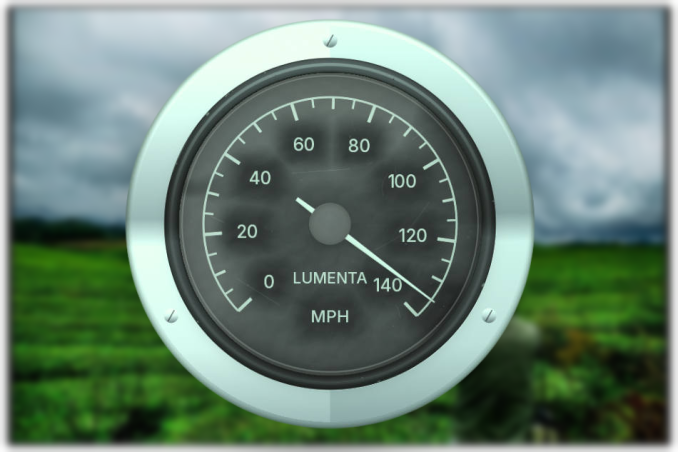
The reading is {"value": 135, "unit": "mph"}
